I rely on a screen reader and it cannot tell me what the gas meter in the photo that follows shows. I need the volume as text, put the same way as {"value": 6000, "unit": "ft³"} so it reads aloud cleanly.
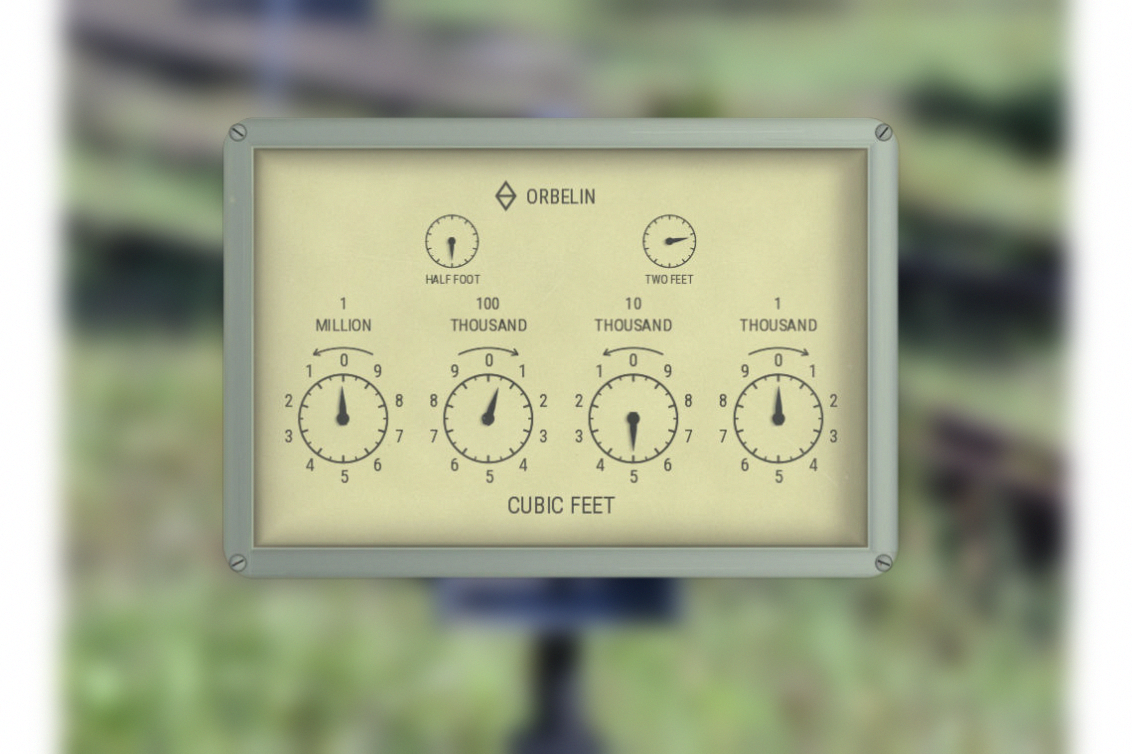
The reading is {"value": 5000, "unit": "ft³"}
